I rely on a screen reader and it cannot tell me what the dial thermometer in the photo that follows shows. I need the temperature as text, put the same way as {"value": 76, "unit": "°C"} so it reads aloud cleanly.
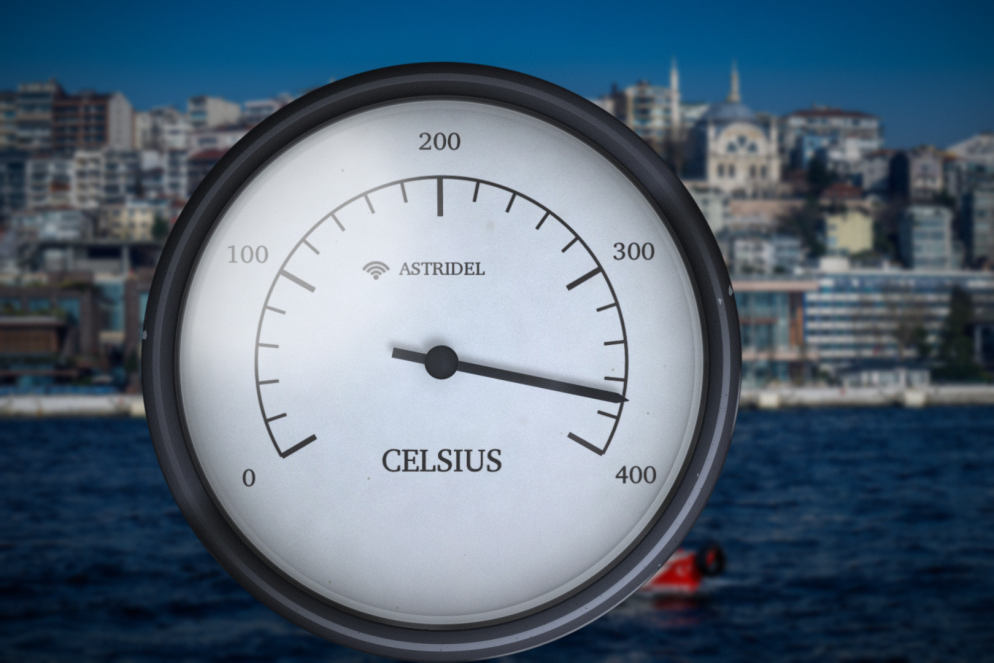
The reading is {"value": 370, "unit": "°C"}
